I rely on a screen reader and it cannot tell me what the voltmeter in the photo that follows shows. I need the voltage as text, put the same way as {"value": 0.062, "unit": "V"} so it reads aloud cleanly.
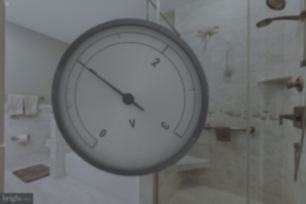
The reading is {"value": 1, "unit": "V"}
